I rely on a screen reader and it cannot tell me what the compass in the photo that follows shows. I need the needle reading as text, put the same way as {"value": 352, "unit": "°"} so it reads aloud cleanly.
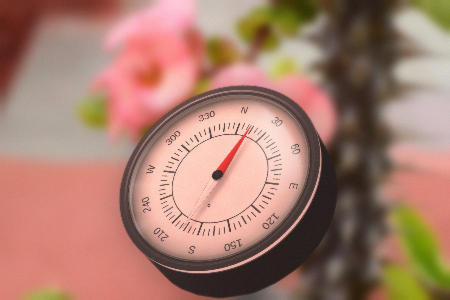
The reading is {"value": 15, "unit": "°"}
